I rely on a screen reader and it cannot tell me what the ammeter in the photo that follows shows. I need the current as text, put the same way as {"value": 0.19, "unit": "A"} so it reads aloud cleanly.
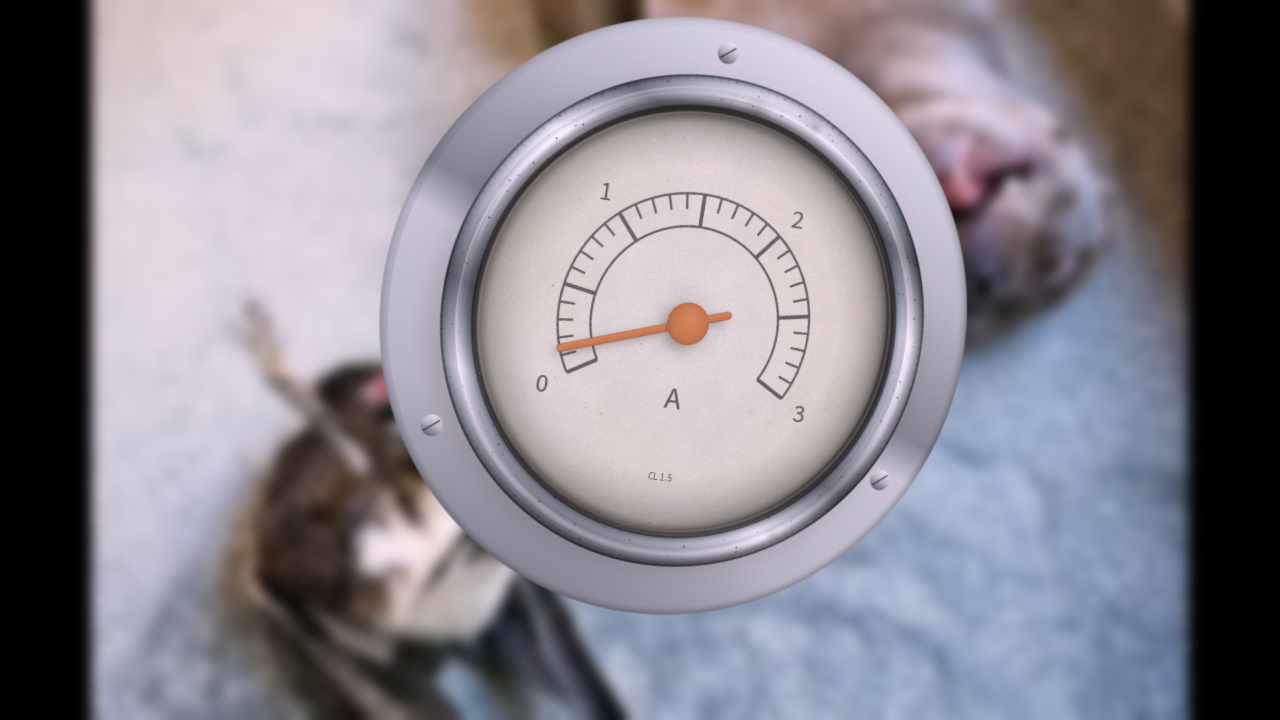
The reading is {"value": 0.15, "unit": "A"}
